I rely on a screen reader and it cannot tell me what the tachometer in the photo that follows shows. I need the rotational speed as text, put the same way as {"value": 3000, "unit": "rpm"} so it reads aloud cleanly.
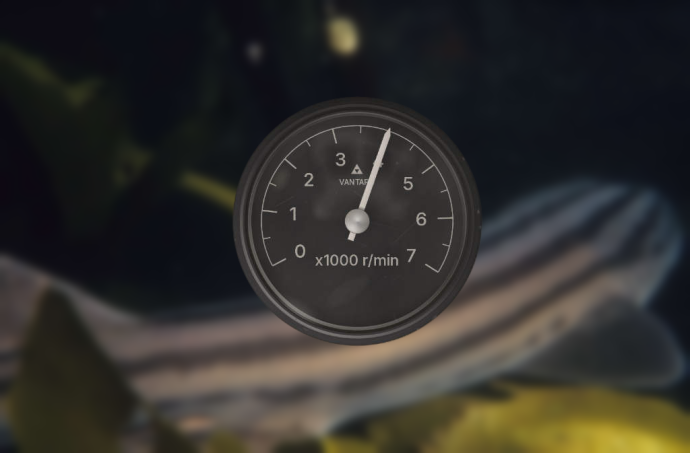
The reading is {"value": 4000, "unit": "rpm"}
